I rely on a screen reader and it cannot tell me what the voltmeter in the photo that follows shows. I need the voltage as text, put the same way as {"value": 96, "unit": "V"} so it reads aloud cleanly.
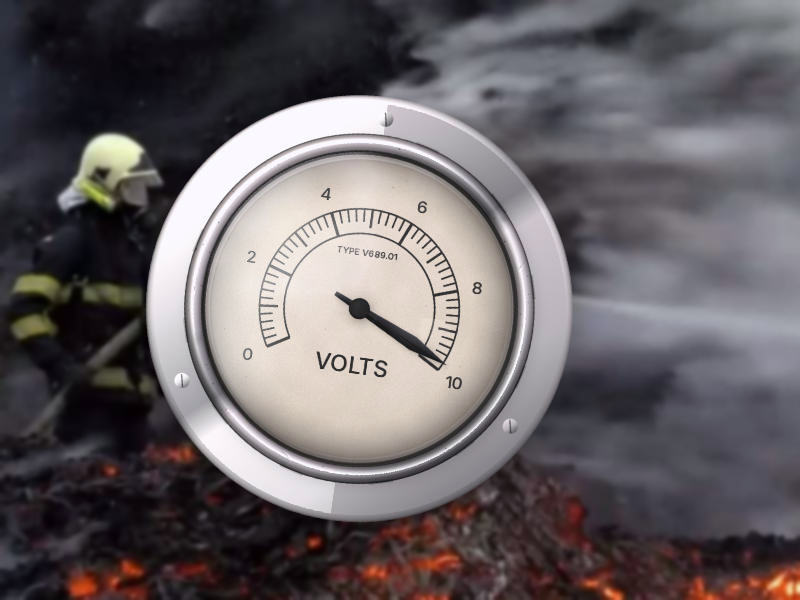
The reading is {"value": 9.8, "unit": "V"}
